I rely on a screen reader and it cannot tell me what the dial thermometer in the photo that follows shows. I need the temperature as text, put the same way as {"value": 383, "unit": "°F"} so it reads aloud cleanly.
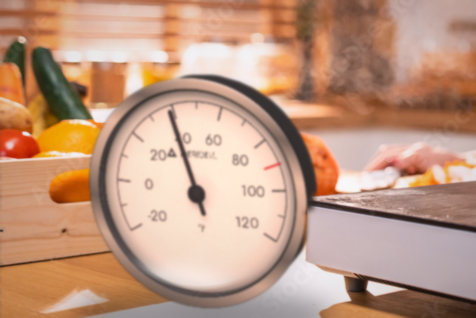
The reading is {"value": 40, "unit": "°F"}
